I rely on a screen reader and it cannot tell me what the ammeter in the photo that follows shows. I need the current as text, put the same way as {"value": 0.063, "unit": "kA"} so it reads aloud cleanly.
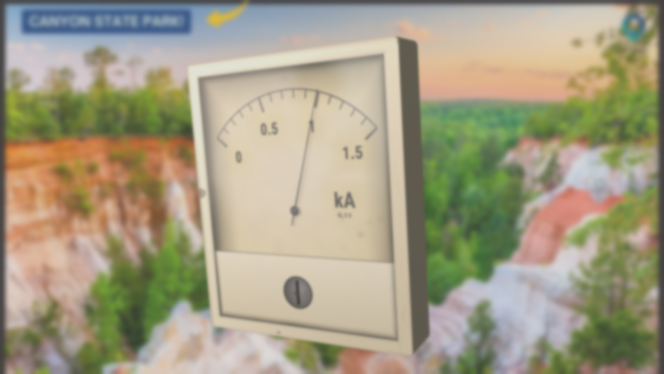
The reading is {"value": 1, "unit": "kA"}
